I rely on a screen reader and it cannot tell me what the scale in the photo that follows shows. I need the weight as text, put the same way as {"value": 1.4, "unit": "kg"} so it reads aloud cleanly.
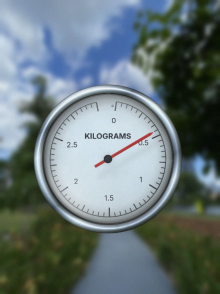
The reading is {"value": 0.45, "unit": "kg"}
